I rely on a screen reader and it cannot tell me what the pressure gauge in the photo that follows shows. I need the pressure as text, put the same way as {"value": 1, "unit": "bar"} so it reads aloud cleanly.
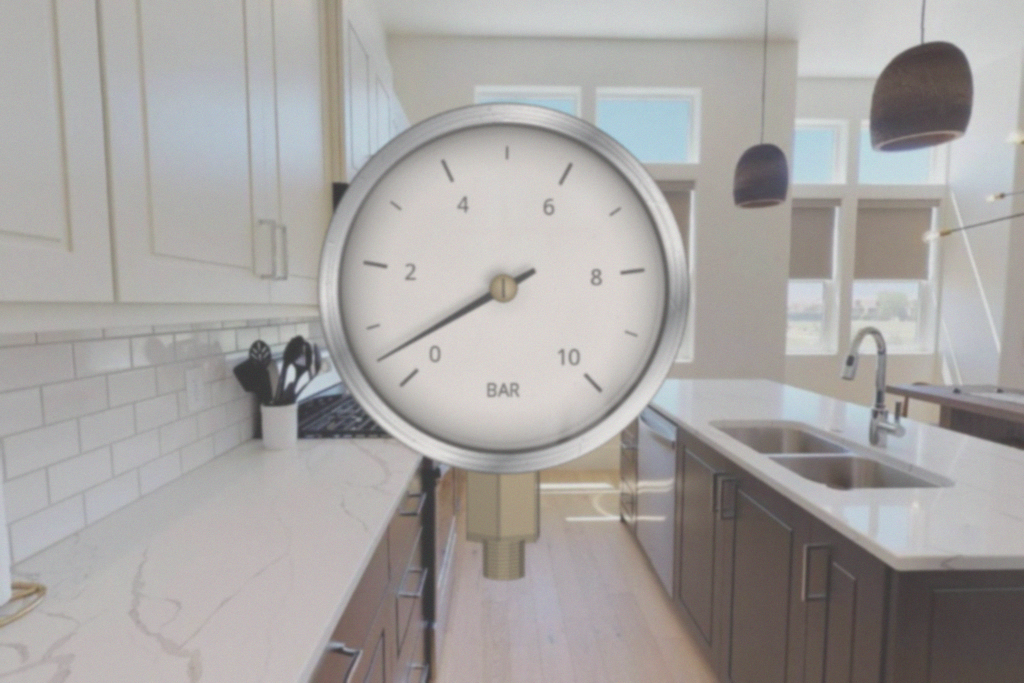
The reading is {"value": 0.5, "unit": "bar"}
